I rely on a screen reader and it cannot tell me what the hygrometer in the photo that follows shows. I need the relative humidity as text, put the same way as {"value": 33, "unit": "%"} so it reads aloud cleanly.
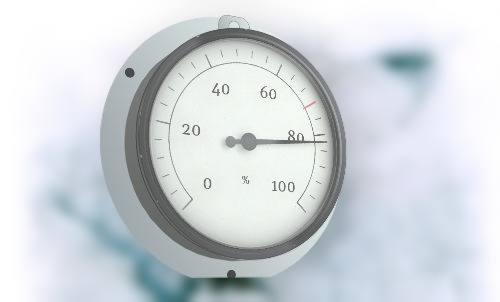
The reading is {"value": 82, "unit": "%"}
